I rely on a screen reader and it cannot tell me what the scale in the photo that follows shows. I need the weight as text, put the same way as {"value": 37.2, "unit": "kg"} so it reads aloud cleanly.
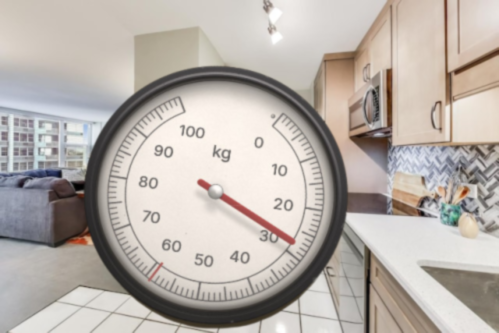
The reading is {"value": 28, "unit": "kg"}
